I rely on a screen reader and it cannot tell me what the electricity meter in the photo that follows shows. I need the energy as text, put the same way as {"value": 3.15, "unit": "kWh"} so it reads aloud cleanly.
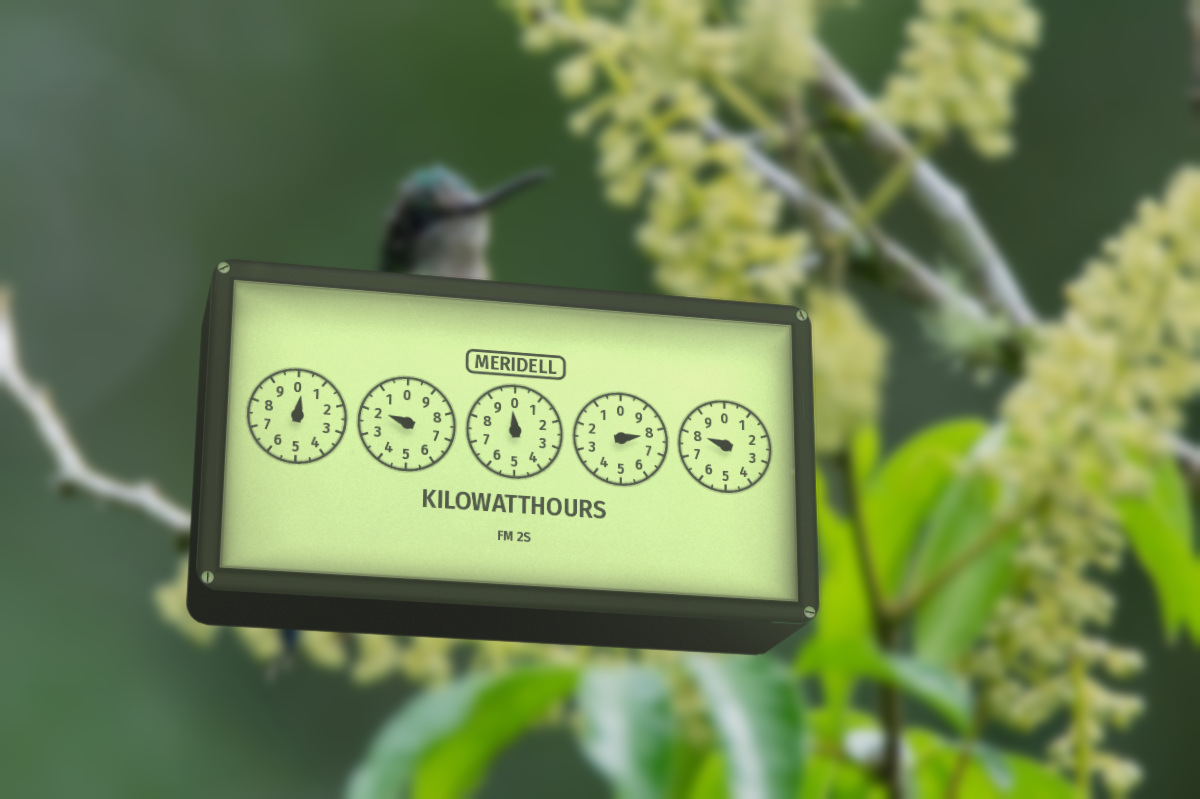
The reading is {"value": 1978, "unit": "kWh"}
